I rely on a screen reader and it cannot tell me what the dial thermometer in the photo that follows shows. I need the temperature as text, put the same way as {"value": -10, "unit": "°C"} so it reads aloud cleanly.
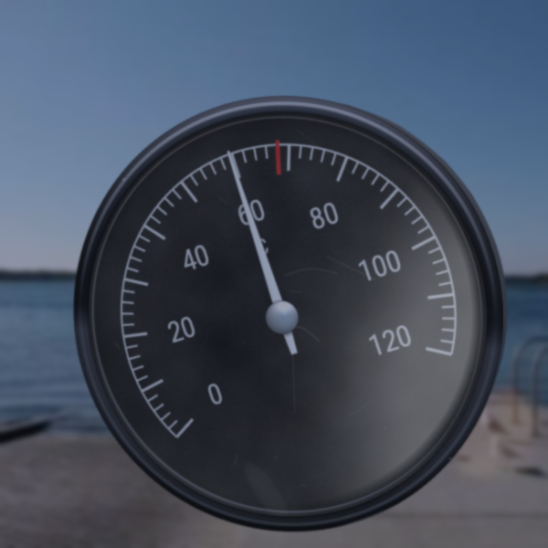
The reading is {"value": 60, "unit": "°C"}
